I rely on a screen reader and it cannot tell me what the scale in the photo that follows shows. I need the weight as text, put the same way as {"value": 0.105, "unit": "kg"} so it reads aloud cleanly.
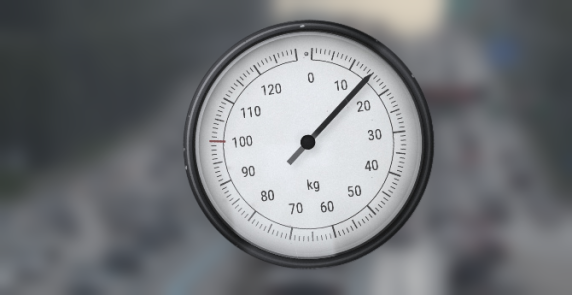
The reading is {"value": 15, "unit": "kg"}
